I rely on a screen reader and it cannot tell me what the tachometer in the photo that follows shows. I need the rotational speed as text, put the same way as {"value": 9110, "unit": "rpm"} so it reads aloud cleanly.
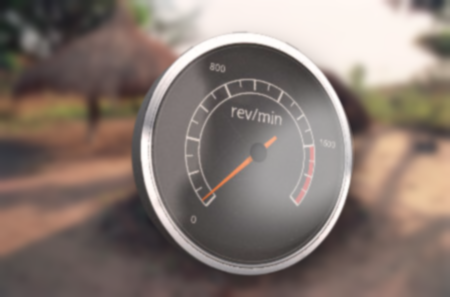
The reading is {"value": 50, "unit": "rpm"}
